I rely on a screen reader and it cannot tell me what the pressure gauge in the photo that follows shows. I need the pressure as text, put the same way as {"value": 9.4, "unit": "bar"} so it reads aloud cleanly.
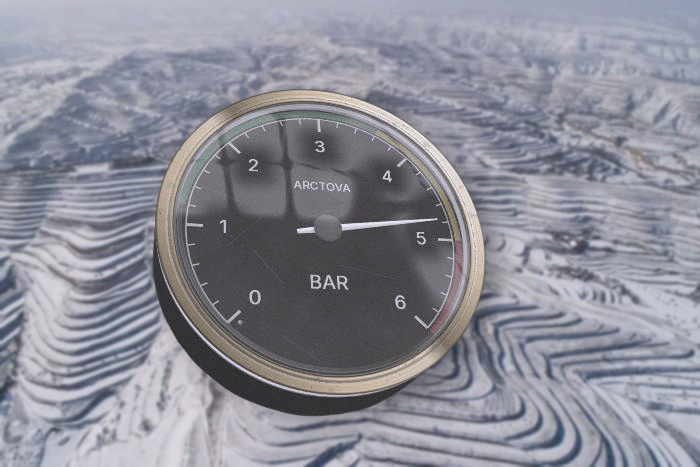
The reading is {"value": 4.8, "unit": "bar"}
